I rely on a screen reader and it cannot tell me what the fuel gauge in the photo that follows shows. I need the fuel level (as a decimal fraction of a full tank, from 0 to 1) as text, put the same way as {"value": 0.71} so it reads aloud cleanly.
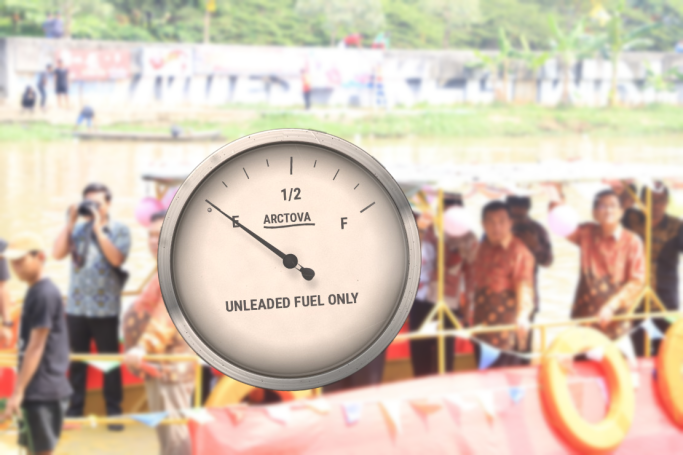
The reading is {"value": 0}
